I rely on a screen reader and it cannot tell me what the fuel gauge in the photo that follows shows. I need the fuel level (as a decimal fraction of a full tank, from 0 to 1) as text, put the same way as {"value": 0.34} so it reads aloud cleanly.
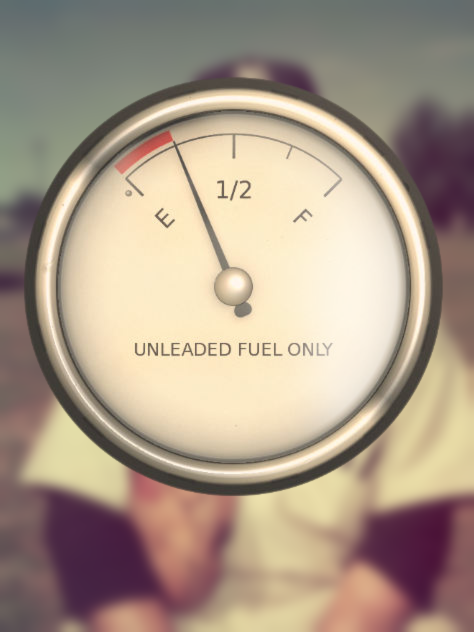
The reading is {"value": 0.25}
